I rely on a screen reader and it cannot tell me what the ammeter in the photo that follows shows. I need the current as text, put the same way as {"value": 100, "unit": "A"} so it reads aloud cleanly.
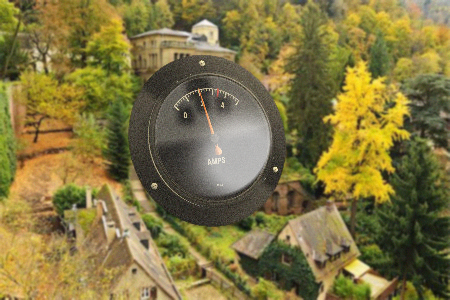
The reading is {"value": 2, "unit": "A"}
